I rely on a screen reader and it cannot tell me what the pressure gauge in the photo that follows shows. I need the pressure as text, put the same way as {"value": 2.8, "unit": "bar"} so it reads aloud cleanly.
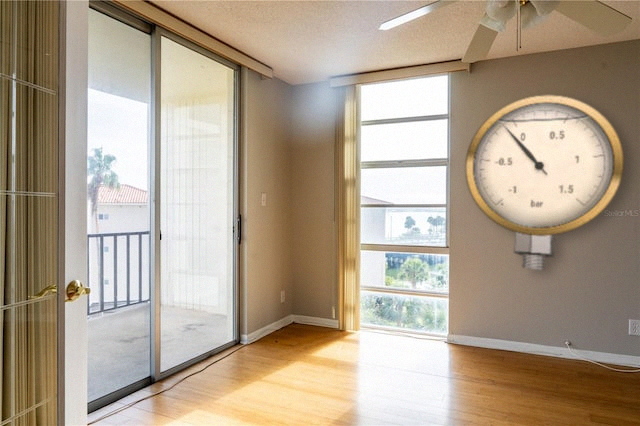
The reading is {"value": -0.1, "unit": "bar"}
